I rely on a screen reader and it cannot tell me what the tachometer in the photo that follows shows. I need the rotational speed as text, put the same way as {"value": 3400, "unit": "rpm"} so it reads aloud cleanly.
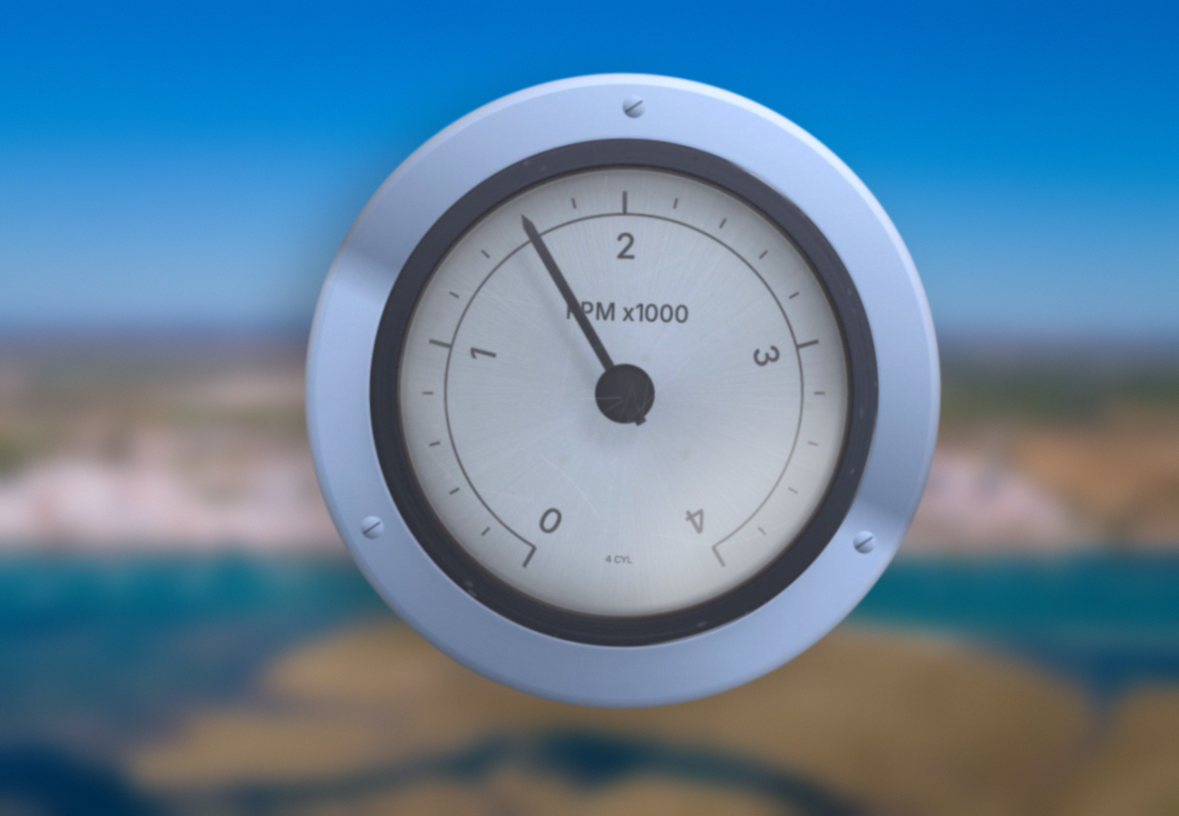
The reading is {"value": 1600, "unit": "rpm"}
